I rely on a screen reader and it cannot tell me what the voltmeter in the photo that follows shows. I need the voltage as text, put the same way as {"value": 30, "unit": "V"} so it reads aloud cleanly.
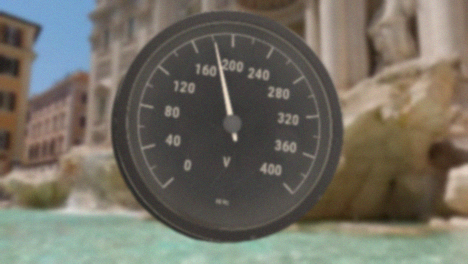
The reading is {"value": 180, "unit": "V"}
